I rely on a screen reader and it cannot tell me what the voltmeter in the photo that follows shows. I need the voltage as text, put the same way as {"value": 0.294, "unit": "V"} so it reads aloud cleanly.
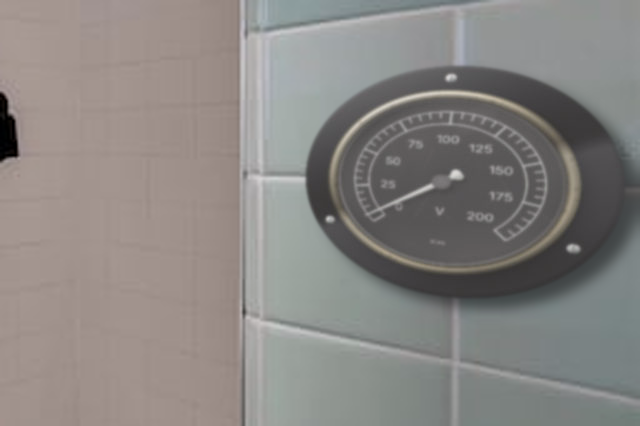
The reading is {"value": 5, "unit": "V"}
